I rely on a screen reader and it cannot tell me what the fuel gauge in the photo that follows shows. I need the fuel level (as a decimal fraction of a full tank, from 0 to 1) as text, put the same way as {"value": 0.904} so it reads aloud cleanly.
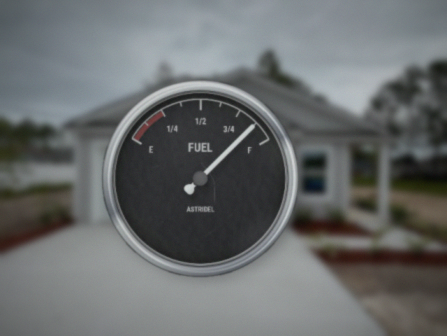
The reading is {"value": 0.875}
